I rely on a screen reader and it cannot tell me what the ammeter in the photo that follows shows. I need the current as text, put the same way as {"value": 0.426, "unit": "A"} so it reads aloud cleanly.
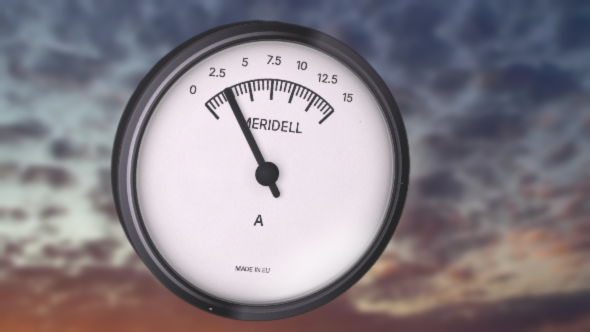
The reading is {"value": 2.5, "unit": "A"}
